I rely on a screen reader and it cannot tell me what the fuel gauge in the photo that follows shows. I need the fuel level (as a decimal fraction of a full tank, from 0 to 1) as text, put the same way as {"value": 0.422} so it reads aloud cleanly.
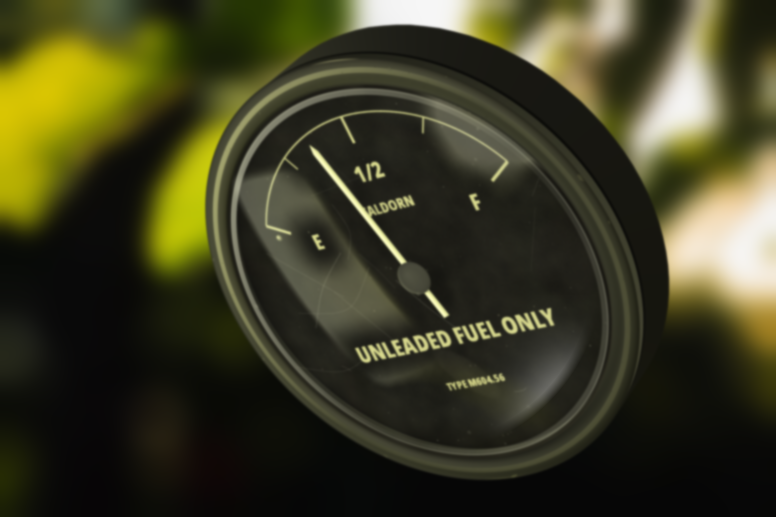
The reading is {"value": 0.375}
